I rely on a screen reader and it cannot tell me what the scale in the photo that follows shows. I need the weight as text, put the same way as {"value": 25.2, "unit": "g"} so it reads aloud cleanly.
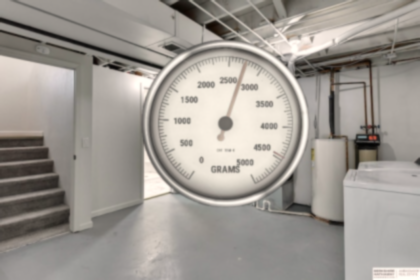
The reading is {"value": 2750, "unit": "g"}
